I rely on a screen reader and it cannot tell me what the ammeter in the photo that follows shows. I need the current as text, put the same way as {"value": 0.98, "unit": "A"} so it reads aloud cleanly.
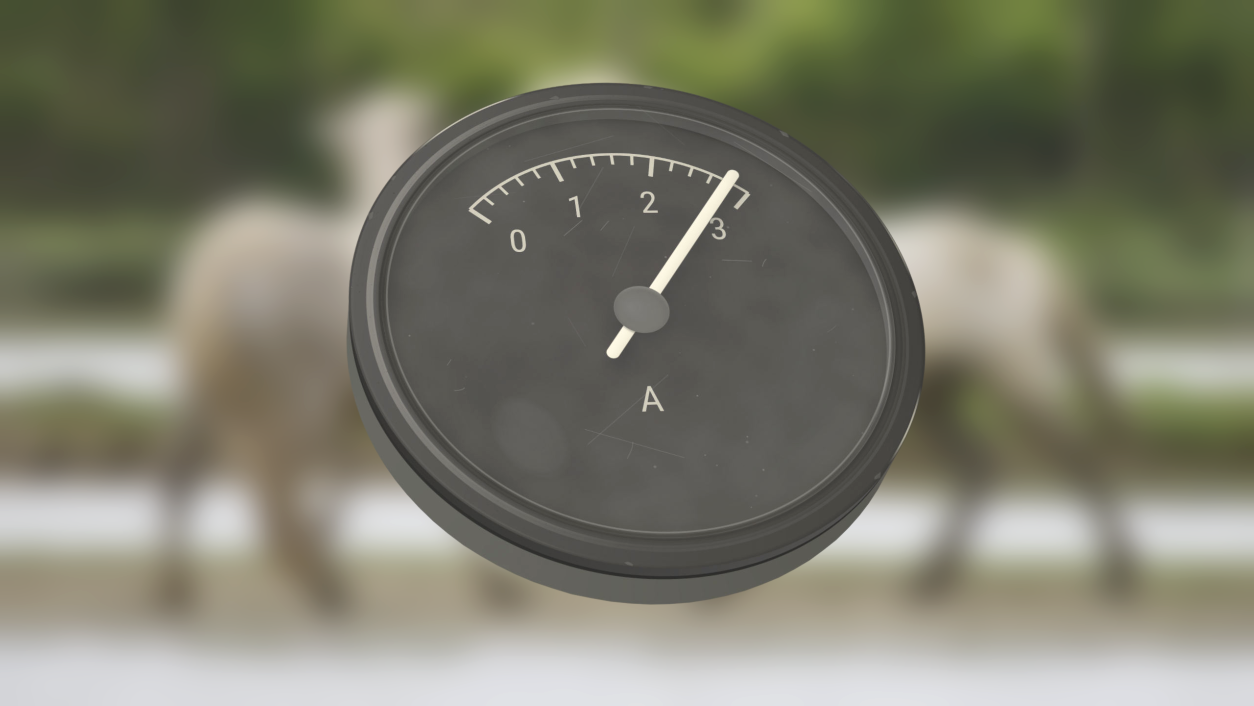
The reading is {"value": 2.8, "unit": "A"}
